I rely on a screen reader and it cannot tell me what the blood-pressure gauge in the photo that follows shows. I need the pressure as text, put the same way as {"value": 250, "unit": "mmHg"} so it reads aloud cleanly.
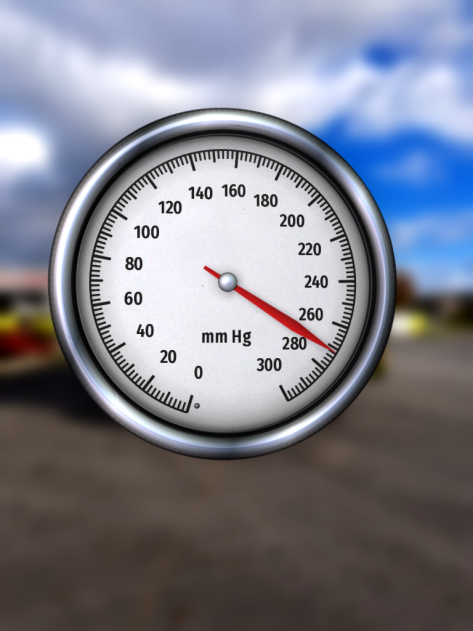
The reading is {"value": 272, "unit": "mmHg"}
